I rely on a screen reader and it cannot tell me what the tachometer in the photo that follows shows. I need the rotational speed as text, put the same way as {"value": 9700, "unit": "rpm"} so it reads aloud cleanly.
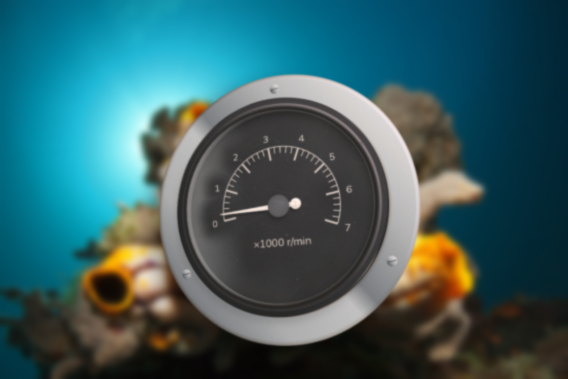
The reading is {"value": 200, "unit": "rpm"}
